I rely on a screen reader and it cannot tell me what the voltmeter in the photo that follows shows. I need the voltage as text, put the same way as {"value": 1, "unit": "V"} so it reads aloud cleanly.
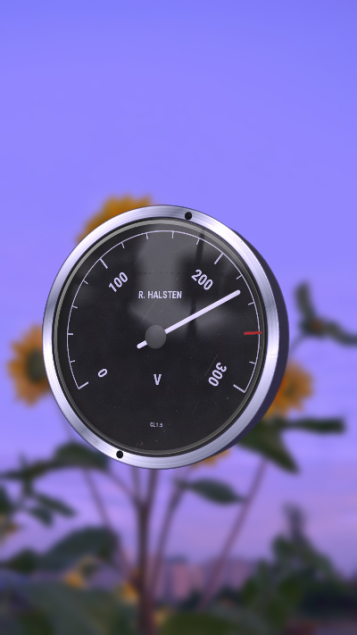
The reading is {"value": 230, "unit": "V"}
